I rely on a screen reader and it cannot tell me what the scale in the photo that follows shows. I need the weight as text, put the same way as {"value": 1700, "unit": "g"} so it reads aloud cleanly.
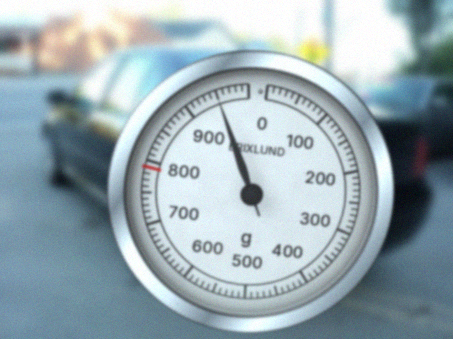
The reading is {"value": 950, "unit": "g"}
